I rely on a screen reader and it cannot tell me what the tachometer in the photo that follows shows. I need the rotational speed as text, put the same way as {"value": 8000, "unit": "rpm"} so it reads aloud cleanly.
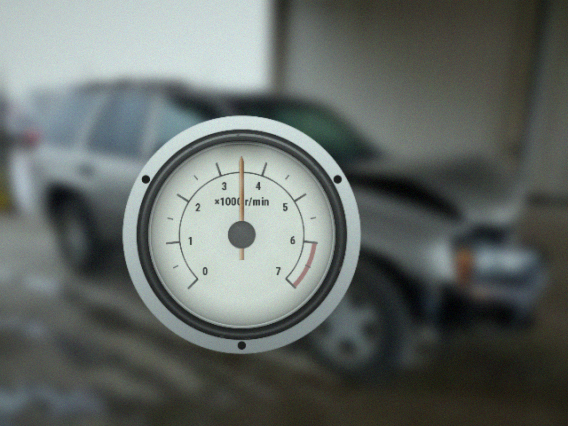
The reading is {"value": 3500, "unit": "rpm"}
